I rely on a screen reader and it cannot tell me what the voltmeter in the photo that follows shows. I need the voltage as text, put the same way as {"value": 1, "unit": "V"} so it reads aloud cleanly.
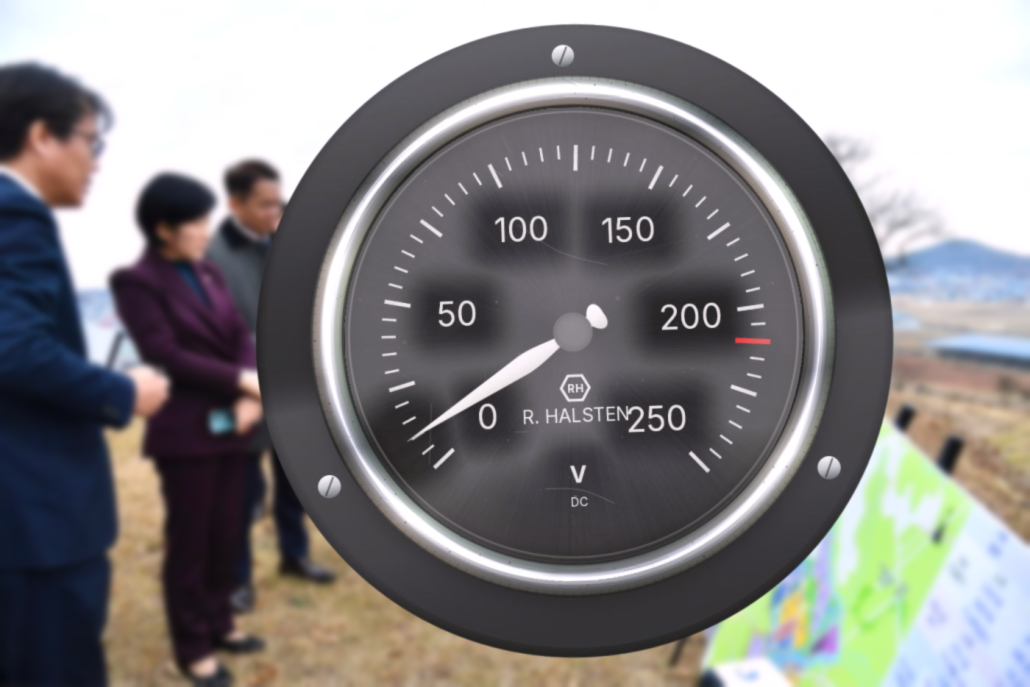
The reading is {"value": 10, "unit": "V"}
